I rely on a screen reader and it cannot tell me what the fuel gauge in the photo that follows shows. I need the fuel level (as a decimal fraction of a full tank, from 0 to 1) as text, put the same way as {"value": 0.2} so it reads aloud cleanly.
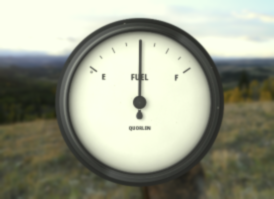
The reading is {"value": 0.5}
